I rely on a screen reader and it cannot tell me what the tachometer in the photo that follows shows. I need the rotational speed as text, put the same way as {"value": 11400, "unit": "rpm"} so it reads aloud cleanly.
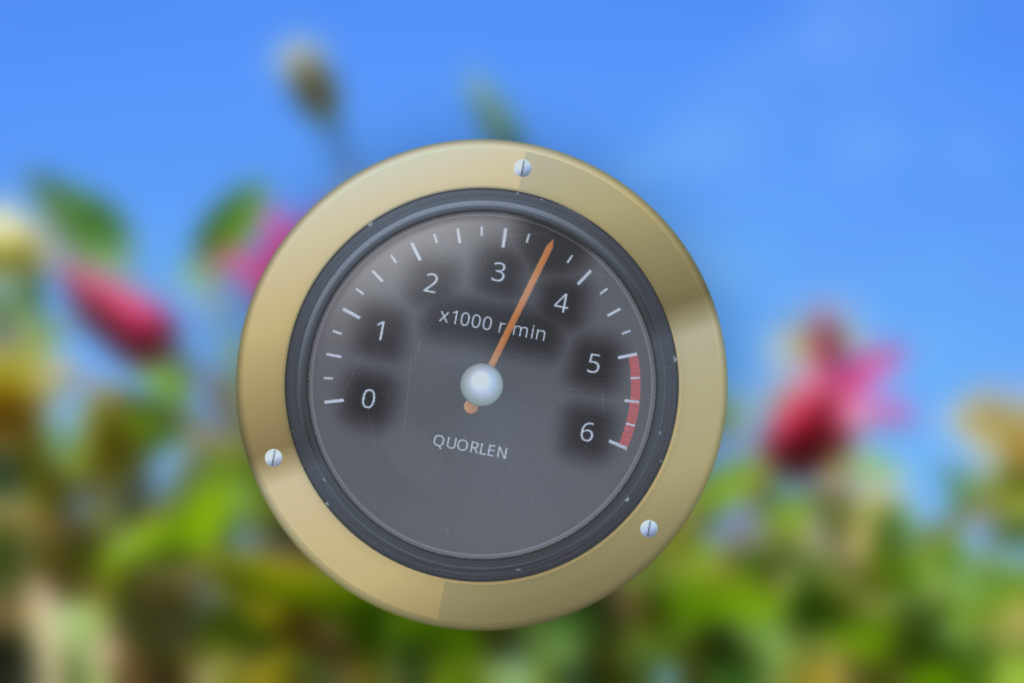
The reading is {"value": 3500, "unit": "rpm"}
